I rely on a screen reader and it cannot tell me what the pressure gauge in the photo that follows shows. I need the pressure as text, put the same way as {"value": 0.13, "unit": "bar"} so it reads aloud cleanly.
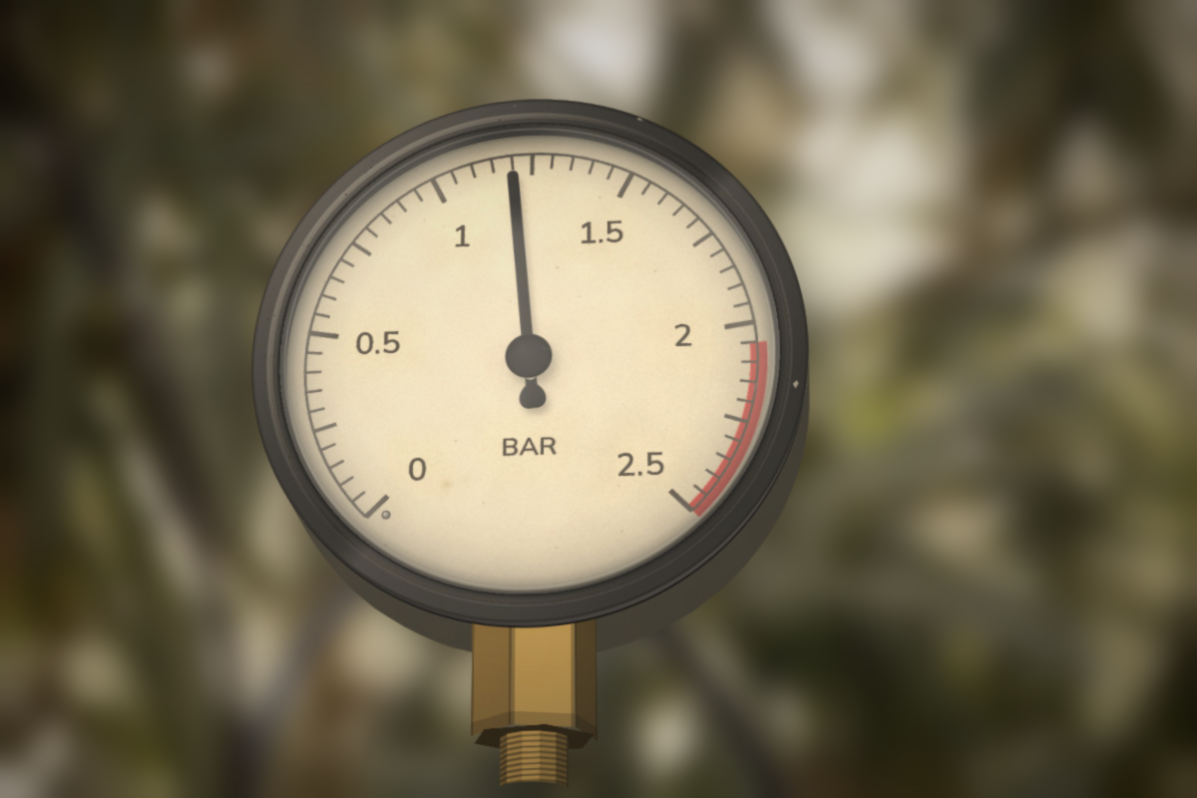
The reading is {"value": 1.2, "unit": "bar"}
